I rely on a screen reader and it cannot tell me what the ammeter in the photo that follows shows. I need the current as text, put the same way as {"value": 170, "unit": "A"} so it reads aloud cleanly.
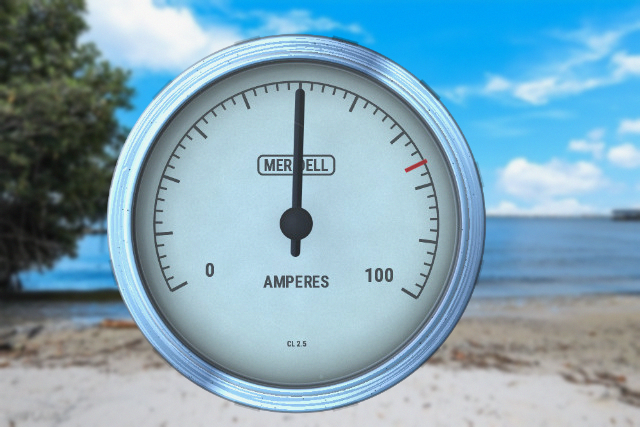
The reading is {"value": 50, "unit": "A"}
